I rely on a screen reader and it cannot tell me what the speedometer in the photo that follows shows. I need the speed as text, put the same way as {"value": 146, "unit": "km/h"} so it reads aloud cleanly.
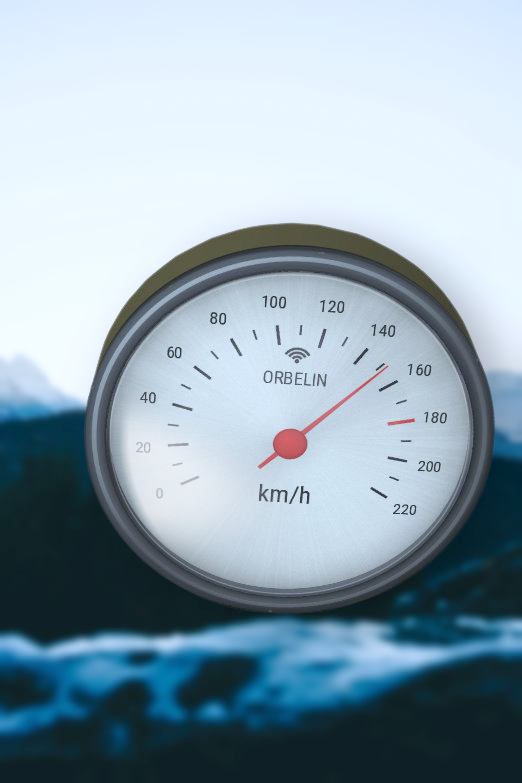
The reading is {"value": 150, "unit": "km/h"}
